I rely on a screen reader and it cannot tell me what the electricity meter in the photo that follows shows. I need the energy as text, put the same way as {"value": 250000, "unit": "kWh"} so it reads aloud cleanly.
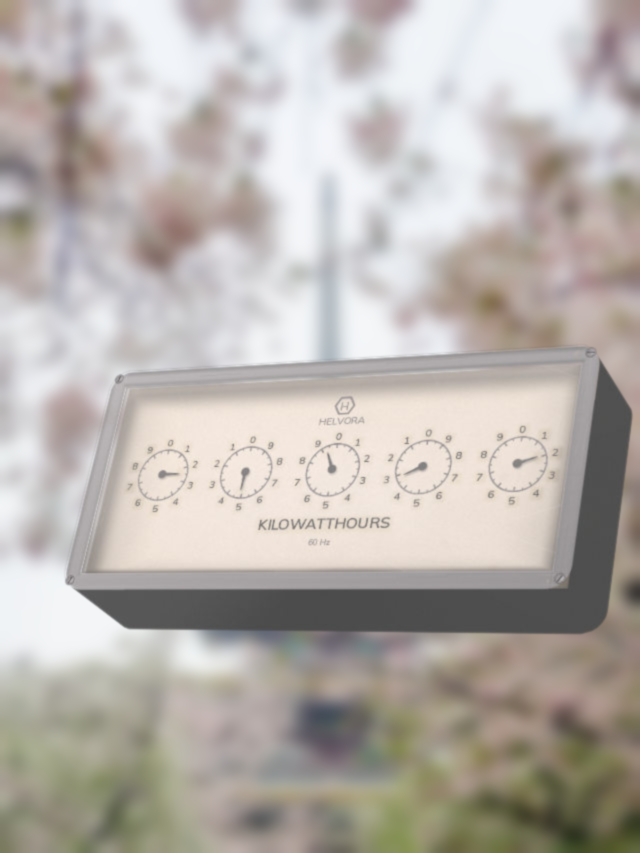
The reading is {"value": 24932, "unit": "kWh"}
